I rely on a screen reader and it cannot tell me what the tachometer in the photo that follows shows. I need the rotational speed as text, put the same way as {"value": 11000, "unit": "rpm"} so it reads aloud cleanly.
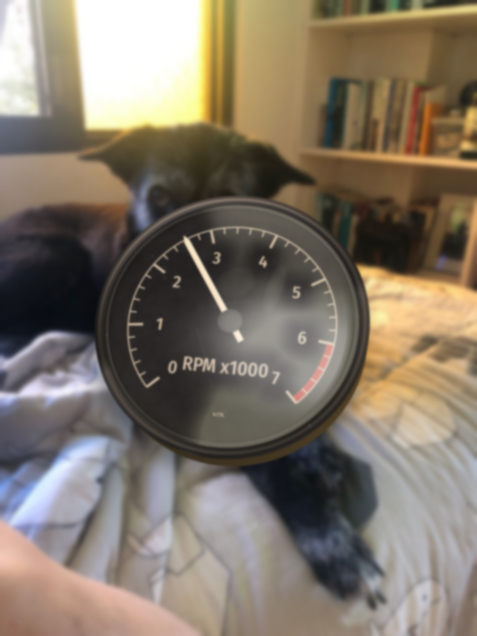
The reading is {"value": 2600, "unit": "rpm"}
